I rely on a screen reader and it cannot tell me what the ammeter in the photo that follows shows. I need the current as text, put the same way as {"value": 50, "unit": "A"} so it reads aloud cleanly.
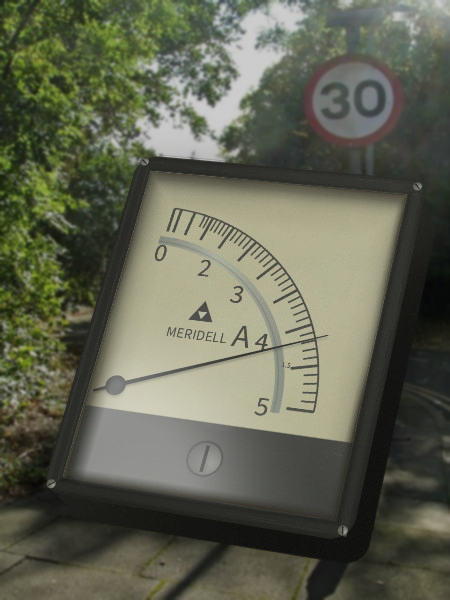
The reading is {"value": 4.2, "unit": "A"}
